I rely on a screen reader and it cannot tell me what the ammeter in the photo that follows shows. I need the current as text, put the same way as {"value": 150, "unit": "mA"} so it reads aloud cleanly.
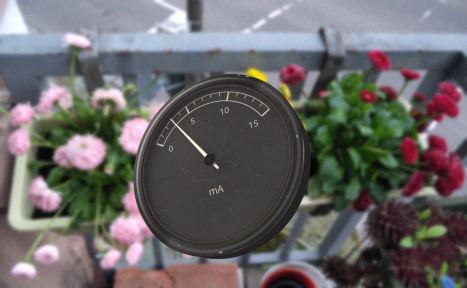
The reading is {"value": 3, "unit": "mA"}
